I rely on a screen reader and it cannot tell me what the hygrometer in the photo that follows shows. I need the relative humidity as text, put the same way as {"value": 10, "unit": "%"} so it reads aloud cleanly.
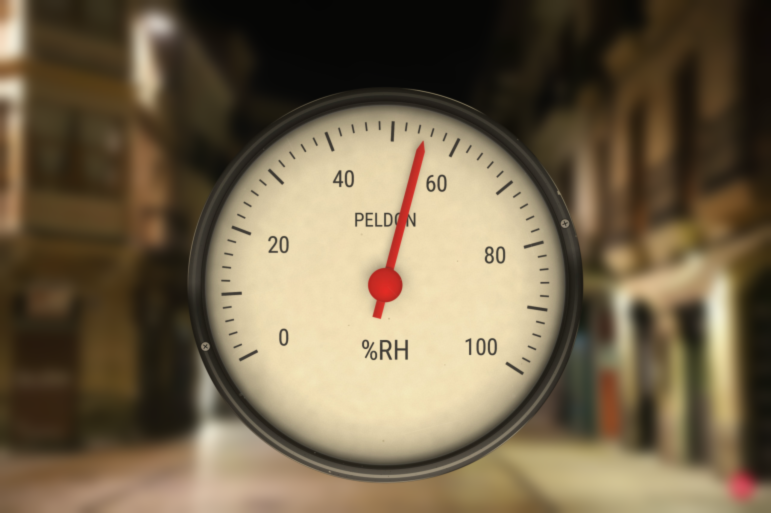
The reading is {"value": 55, "unit": "%"}
